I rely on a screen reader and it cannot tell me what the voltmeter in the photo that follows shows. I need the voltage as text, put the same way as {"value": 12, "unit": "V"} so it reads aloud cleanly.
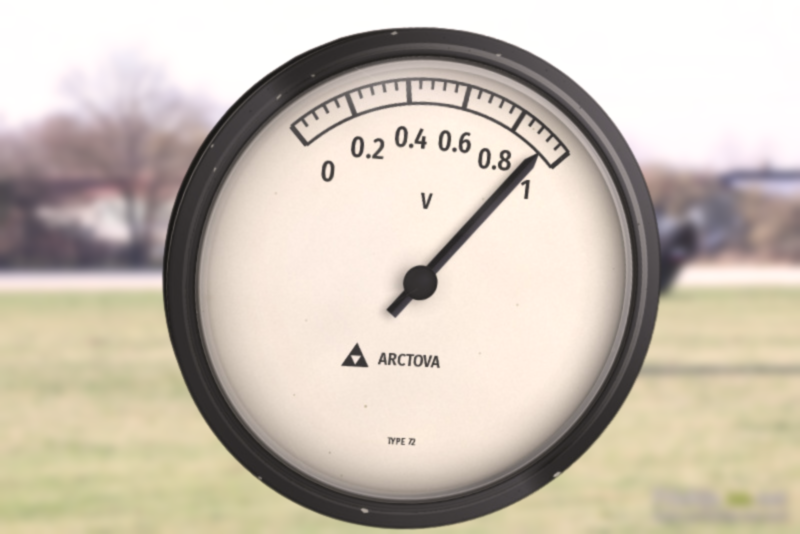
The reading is {"value": 0.92, "unit": "V"}
